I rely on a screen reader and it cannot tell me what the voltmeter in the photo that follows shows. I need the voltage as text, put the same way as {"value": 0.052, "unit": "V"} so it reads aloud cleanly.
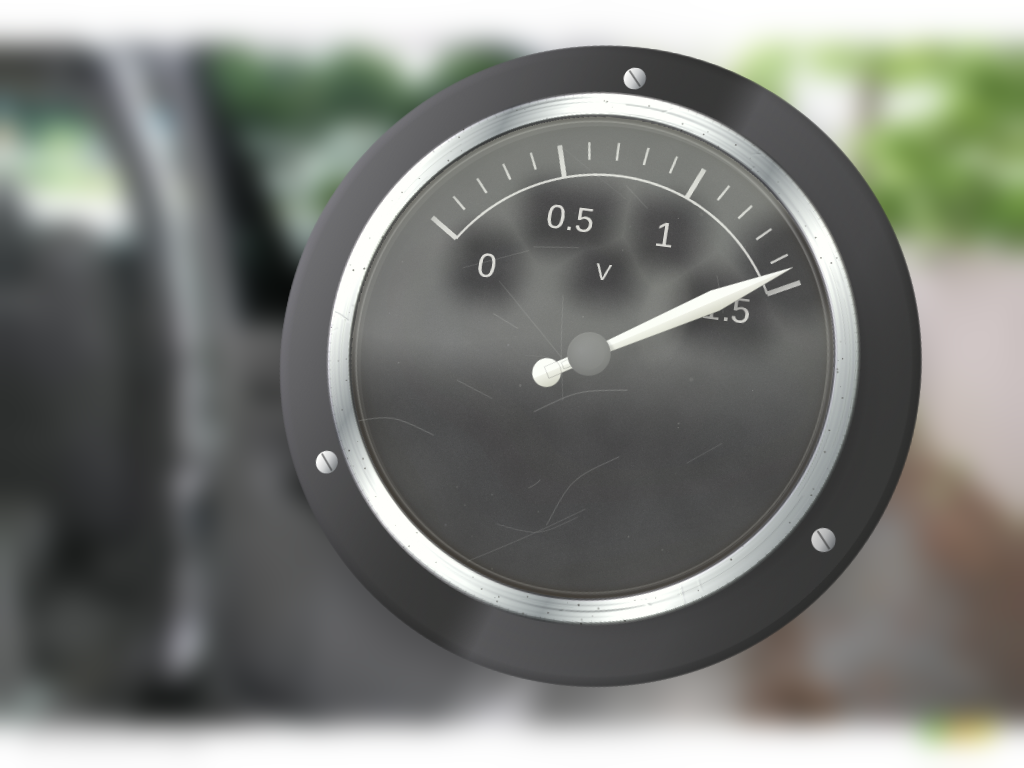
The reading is {"value": 1.45, "unit": "V"}
